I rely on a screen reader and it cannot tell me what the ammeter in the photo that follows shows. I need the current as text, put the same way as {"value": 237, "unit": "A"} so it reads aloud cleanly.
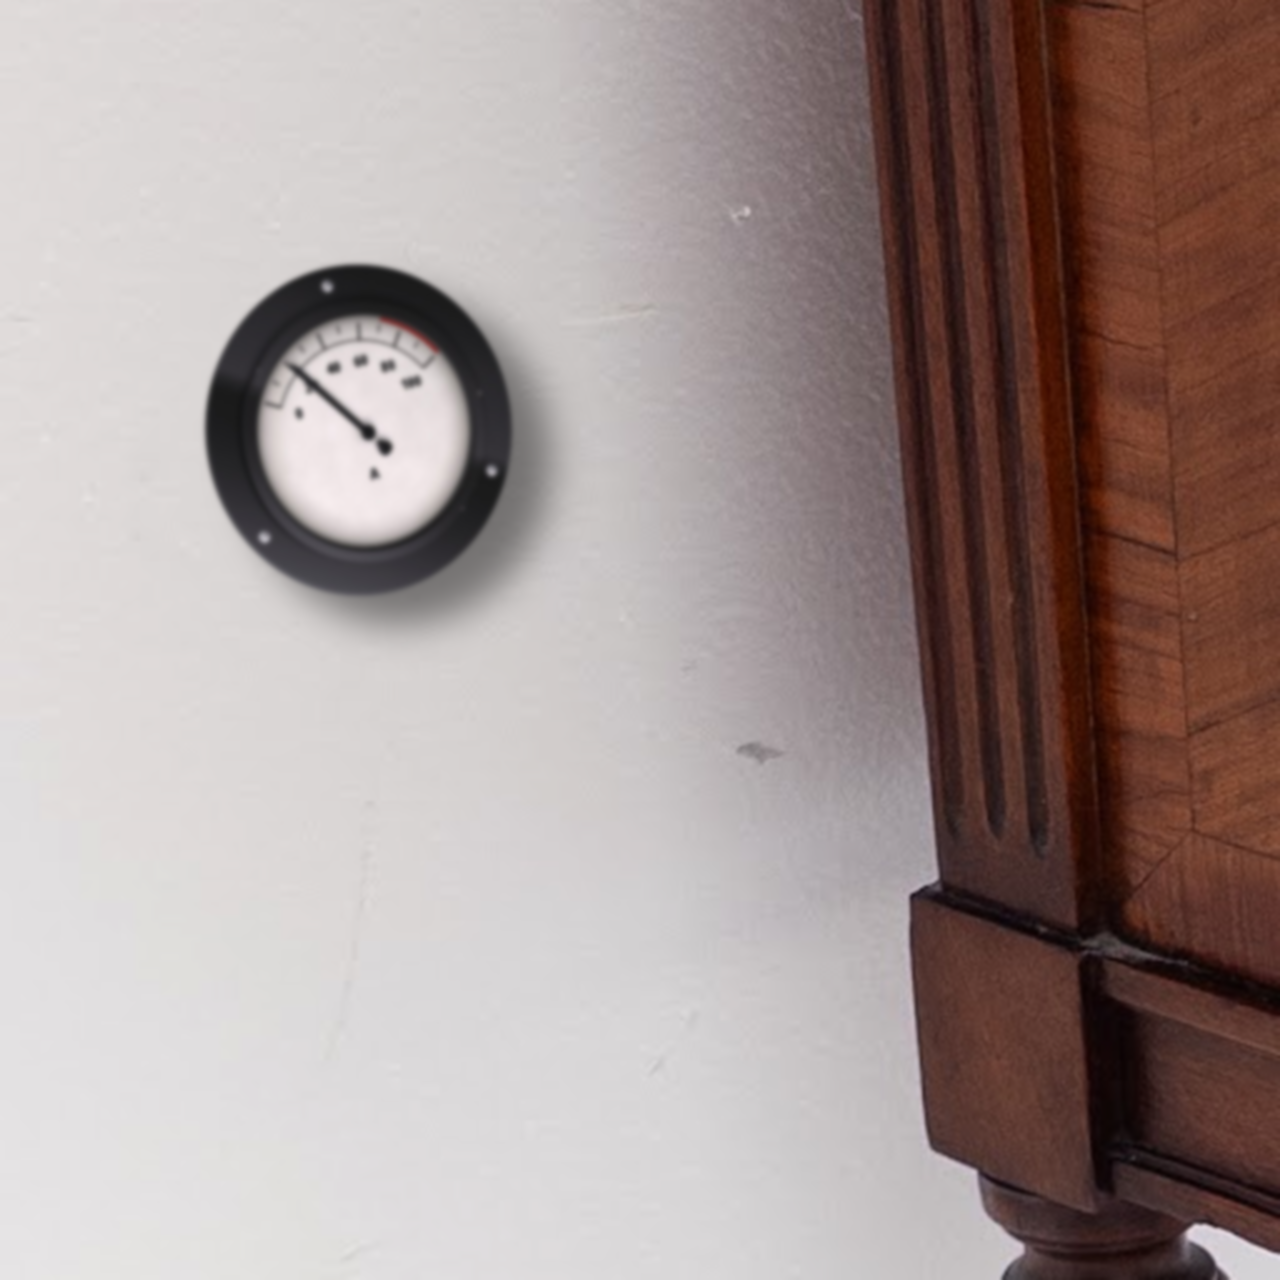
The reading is {"value": 20, "unit": "A"}
